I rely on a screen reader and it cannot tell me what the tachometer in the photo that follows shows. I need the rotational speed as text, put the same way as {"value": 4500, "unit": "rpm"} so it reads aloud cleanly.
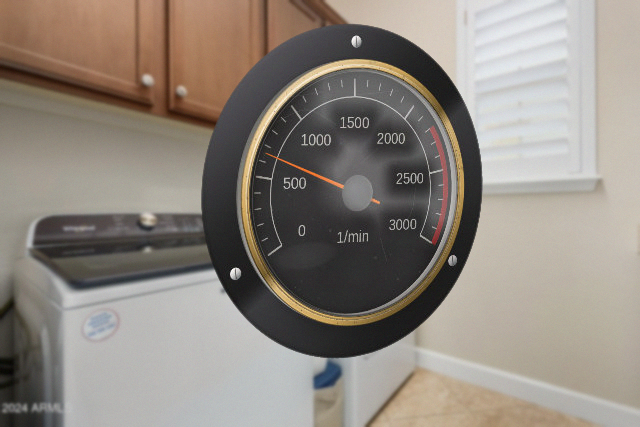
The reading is {"value": 650, "unit": "rpm"}
